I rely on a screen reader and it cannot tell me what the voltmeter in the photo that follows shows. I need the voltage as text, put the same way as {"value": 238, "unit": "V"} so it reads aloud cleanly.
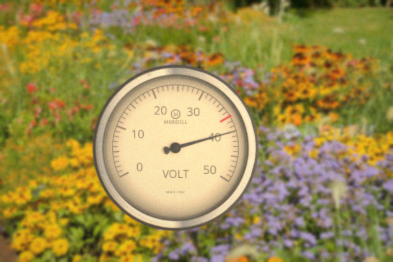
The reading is {"value": 40, "unit": "V"}
